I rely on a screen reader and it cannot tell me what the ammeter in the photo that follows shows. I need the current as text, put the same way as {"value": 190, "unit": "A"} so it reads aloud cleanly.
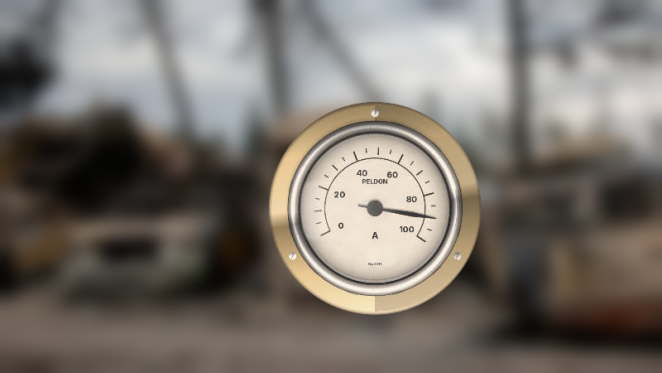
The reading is {"value": 90, "unit": "A"}
